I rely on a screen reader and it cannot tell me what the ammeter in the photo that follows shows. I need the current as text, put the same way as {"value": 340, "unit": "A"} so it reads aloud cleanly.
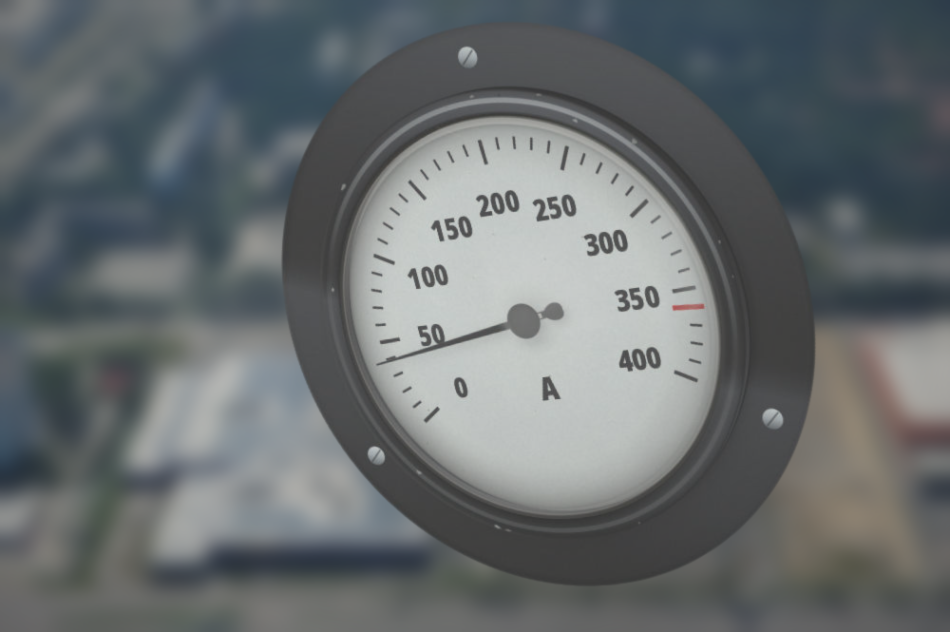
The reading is {"value": 40, "unit": "A"}
